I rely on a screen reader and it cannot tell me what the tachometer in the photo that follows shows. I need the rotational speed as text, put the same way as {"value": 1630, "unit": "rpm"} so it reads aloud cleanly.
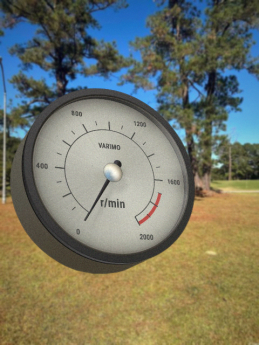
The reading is {"value": 0, "unit": "rpm"}
